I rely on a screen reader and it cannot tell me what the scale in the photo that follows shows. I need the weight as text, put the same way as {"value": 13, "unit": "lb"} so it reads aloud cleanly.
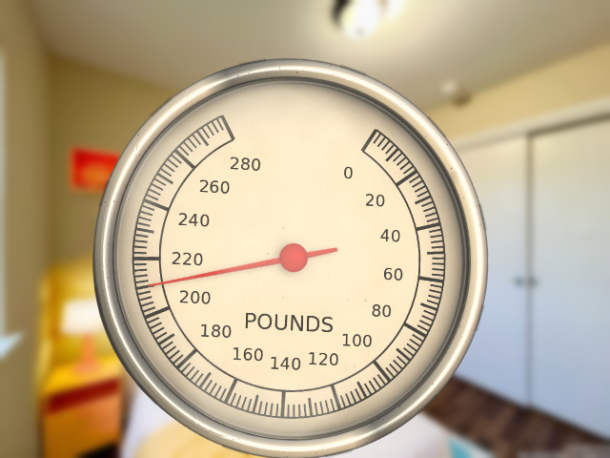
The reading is {"value": 210, "unit": "lb"}
